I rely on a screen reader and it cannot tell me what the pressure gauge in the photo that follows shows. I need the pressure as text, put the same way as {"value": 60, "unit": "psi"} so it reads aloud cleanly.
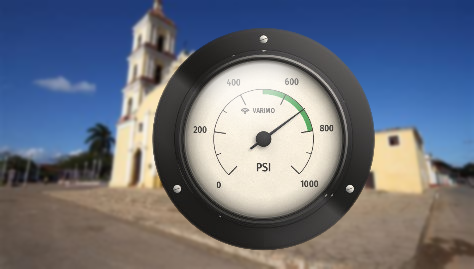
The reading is {"value": 700, "unit": "psi"}
